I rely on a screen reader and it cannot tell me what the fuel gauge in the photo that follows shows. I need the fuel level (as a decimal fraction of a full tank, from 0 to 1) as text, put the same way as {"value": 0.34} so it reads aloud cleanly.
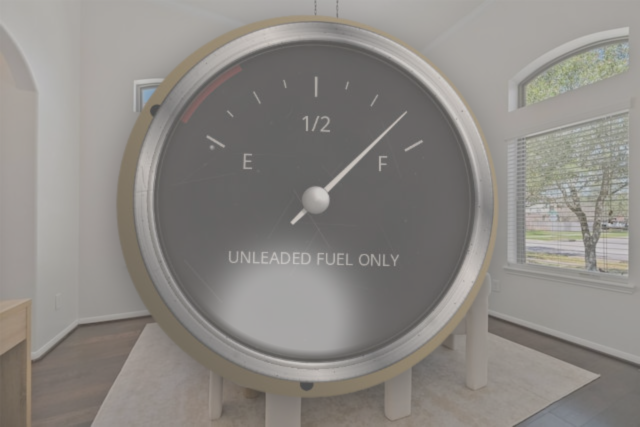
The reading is {"value": 0.875}
